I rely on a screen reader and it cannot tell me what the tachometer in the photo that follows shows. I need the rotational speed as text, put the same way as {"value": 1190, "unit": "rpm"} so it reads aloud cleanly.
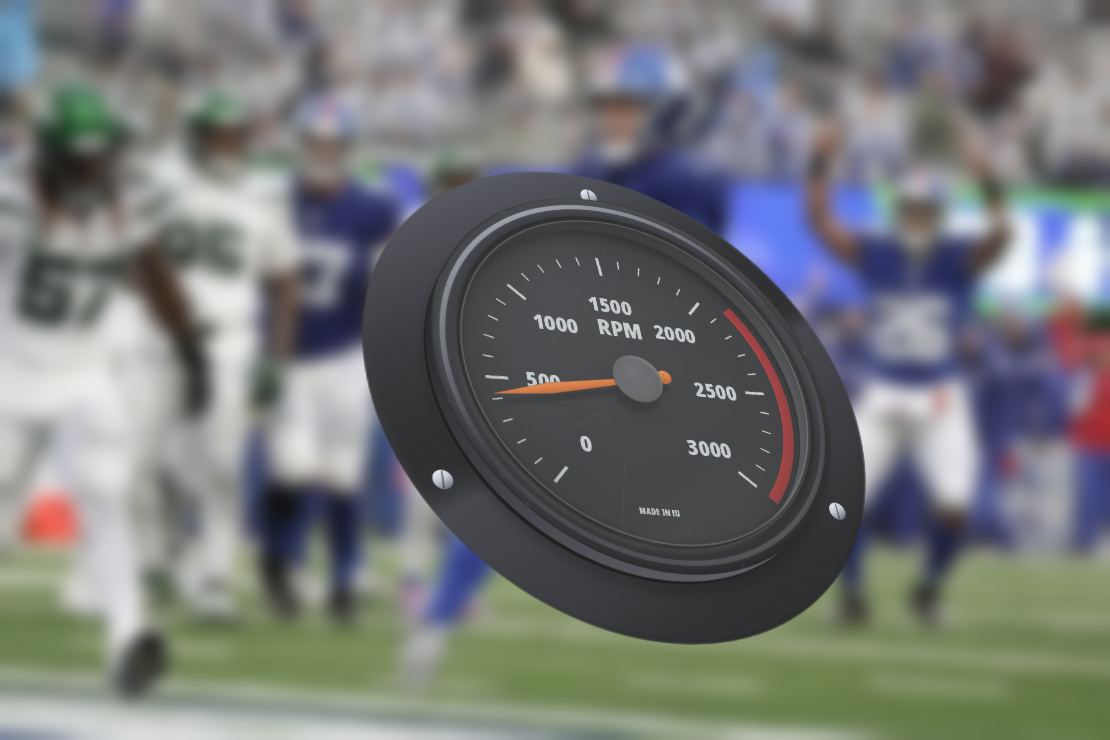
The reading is {"value": 400, "unit": "rpm"}
